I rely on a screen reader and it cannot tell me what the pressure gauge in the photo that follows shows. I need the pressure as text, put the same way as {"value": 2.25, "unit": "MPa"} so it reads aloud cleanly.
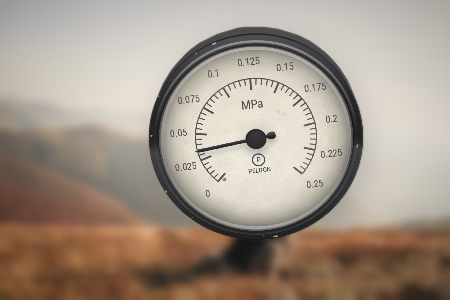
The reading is {"value": 0.035, "unit": "MPa"}
